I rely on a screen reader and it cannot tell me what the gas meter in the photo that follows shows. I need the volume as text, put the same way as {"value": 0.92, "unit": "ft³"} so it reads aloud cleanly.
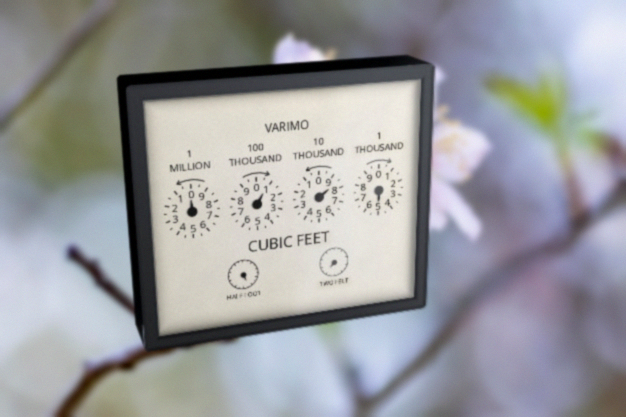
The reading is {"value": 8500, "unit": "ft³"}
